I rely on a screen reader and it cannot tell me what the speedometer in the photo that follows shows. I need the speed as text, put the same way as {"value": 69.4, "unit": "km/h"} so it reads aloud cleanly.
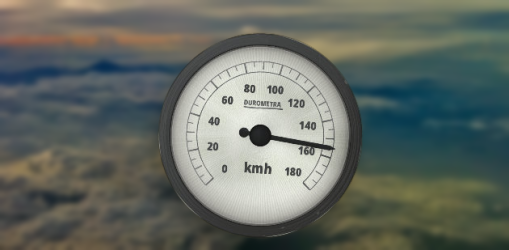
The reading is {"value": 155, "unit": "km/h"}
